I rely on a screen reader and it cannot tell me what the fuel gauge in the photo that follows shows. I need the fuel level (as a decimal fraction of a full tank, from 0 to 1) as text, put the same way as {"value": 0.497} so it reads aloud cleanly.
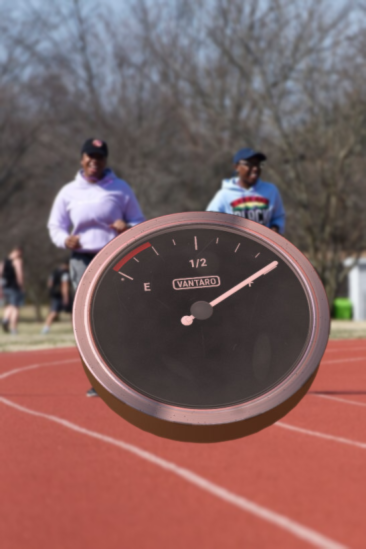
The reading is {"value": 1}
